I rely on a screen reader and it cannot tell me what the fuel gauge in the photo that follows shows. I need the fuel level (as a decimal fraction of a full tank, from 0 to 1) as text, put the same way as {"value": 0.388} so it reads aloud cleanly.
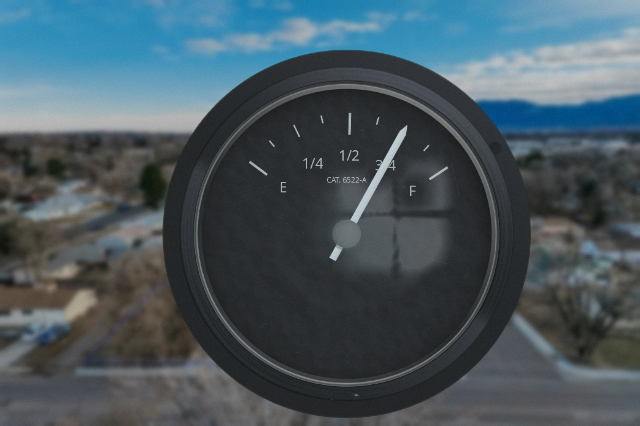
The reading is {"value": 0.75}
